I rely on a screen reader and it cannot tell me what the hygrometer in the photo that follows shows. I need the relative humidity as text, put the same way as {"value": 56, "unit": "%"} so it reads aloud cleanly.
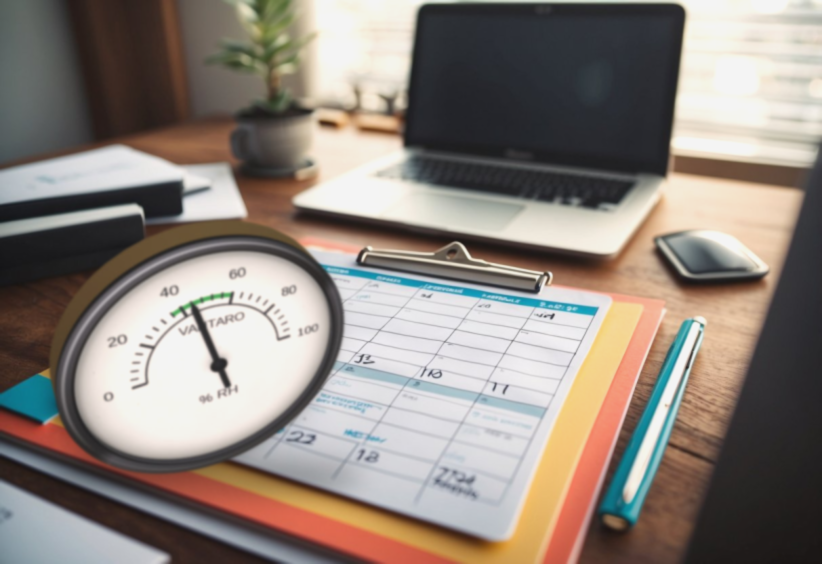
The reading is {"value": 44, "unit": "%"}
